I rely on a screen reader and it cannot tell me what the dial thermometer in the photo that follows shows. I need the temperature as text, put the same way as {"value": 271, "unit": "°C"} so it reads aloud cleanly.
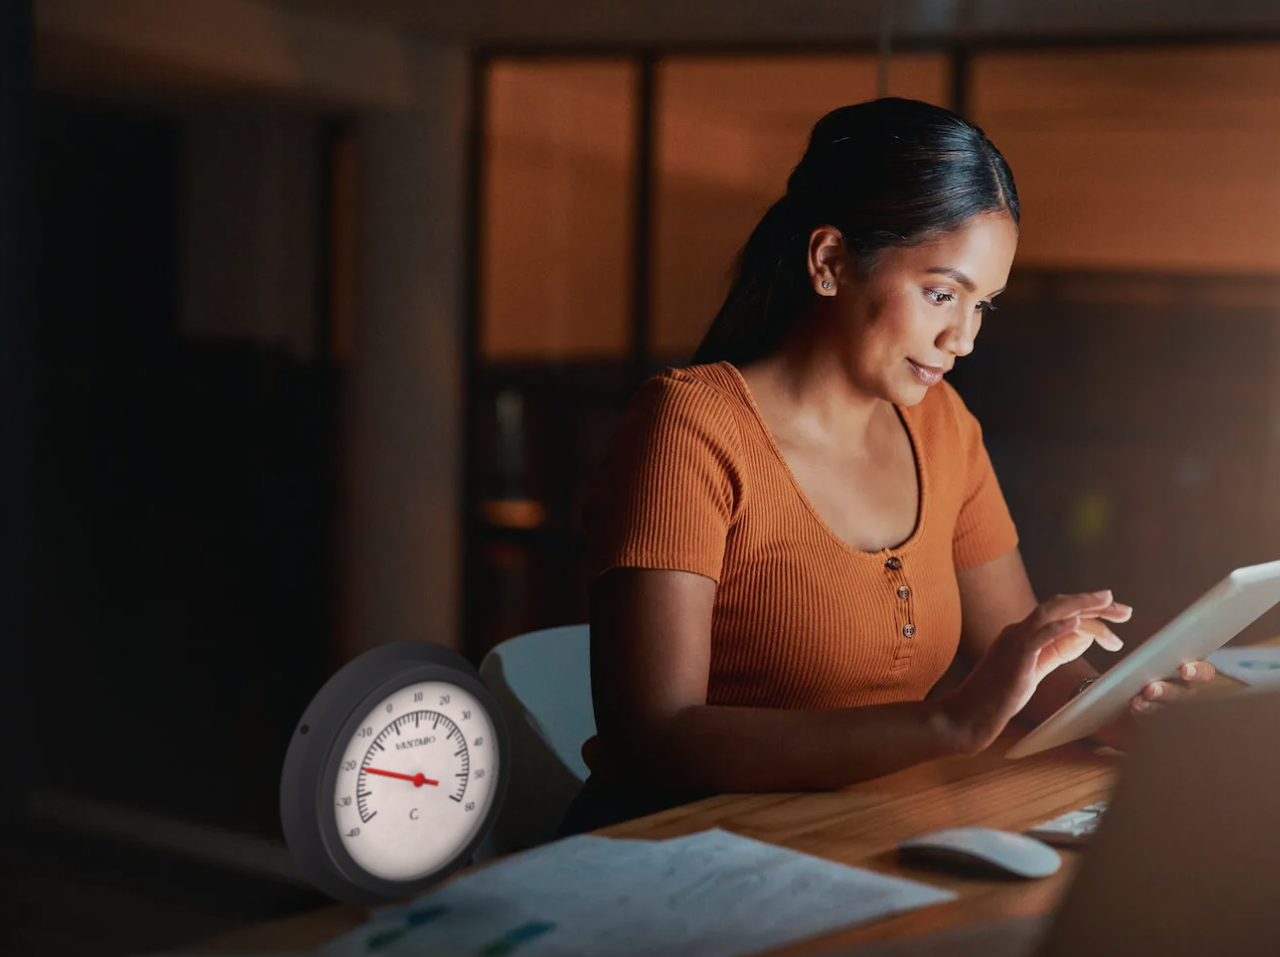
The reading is {"value": -20, "unit": "°C"}
